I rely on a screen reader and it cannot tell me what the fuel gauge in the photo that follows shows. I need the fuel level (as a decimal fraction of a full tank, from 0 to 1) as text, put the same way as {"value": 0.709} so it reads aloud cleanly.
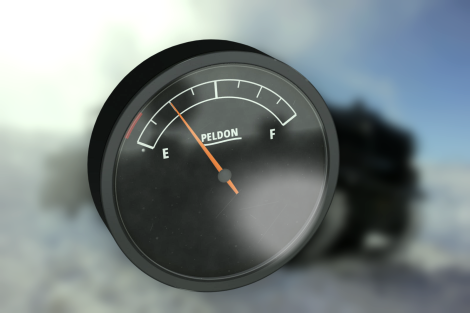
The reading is {"value": 0.25}
